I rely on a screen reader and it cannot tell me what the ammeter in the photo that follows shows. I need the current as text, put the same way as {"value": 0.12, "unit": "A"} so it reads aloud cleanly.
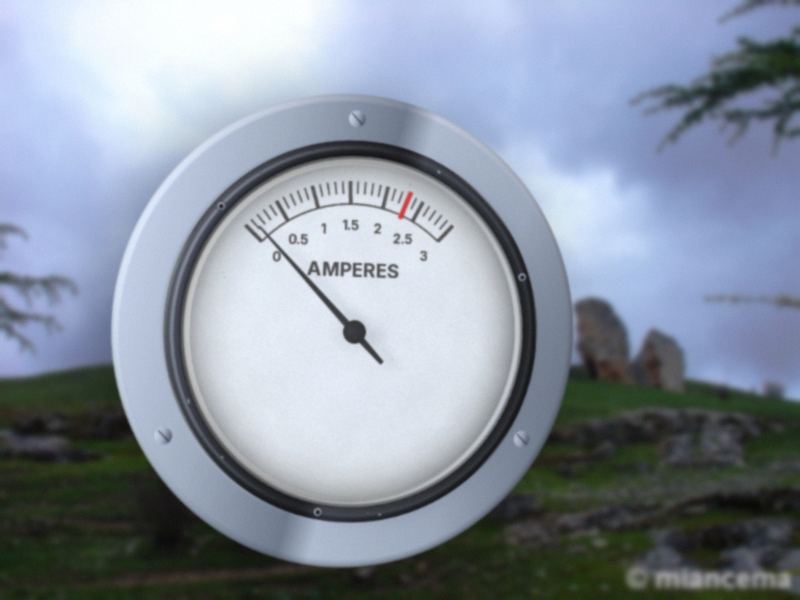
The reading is {"value": 0.1, "unit": "A"}
